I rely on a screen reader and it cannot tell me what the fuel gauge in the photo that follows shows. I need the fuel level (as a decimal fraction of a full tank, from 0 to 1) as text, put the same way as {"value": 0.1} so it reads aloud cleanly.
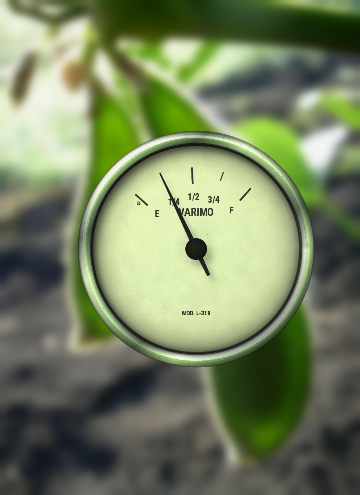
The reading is {"value": 0.25}
